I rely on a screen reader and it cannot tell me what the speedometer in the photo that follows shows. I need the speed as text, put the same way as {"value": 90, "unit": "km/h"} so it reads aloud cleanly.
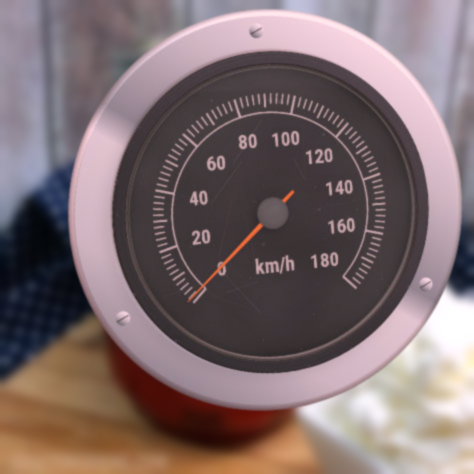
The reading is {"value": 2, "unit": "km/h"}
